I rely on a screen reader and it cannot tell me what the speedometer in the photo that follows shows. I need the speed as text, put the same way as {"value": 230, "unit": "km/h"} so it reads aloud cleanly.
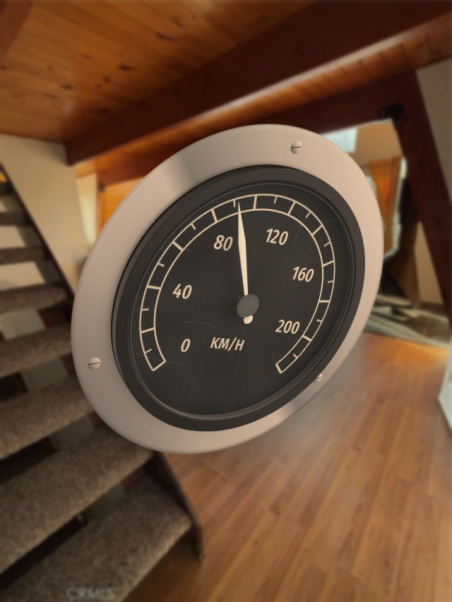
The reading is {"value": 90, "unit": "km/h"}
